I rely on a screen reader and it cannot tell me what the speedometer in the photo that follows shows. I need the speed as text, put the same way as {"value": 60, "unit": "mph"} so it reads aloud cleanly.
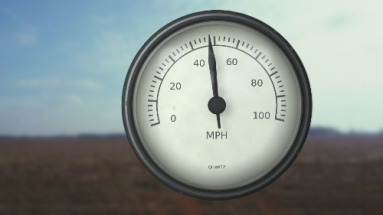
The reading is {"value": 48, "unit": "mph"}
